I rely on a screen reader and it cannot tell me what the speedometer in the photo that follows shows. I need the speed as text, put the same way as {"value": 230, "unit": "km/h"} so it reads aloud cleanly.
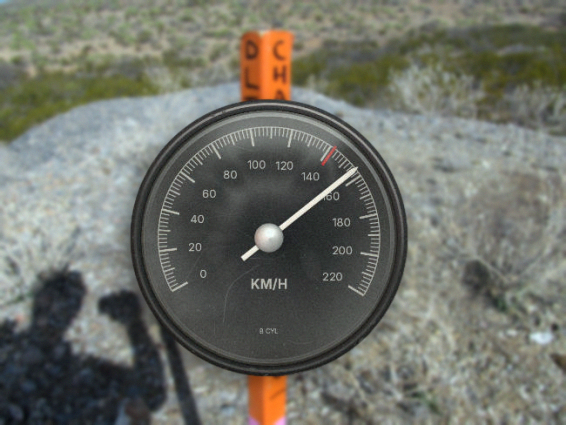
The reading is {"value": 156, "unit": "km/h"}
